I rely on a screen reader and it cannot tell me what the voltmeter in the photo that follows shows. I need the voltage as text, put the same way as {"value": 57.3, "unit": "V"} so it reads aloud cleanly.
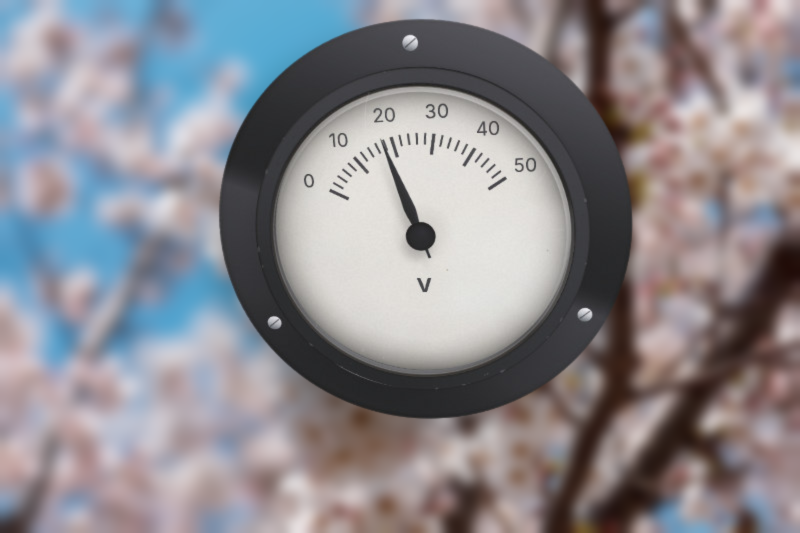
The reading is {"value": 18, "unit": "V"}
